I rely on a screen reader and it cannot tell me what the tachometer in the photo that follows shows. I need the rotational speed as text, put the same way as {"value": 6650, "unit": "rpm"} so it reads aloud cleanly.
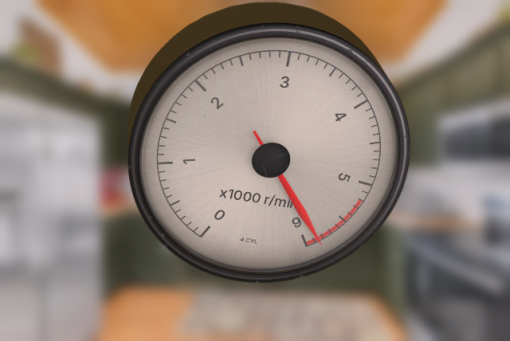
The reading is {"value": 5850, "unit": "rpm"}
